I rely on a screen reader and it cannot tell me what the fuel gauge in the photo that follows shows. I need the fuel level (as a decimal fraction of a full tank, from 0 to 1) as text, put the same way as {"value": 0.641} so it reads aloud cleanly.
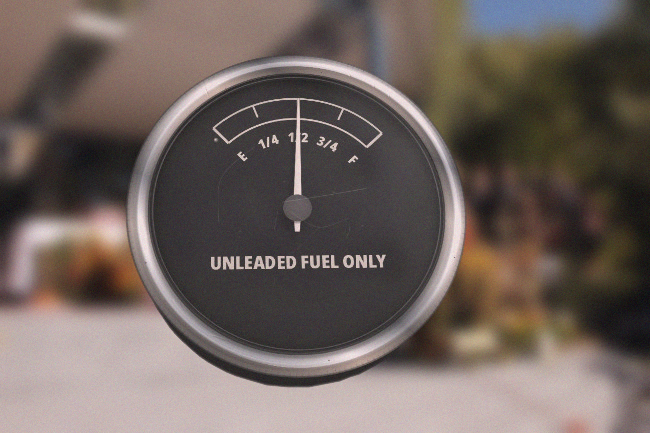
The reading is {"value": 0.5}
